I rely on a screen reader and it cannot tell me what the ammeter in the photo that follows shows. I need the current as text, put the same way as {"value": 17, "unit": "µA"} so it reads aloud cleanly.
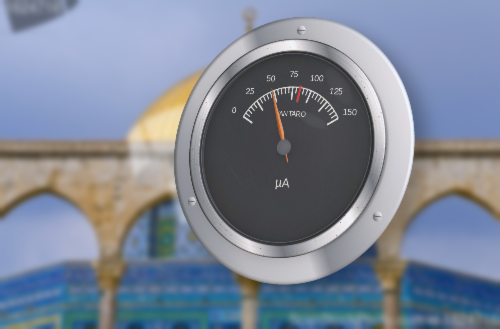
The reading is {"value": 50, "unit": "µA"}
